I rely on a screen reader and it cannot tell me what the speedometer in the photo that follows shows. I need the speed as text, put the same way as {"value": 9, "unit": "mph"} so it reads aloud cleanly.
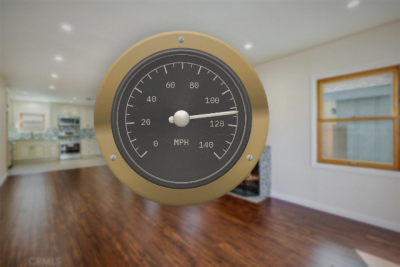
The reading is {"value": 112.5, "unit": "mph"}
